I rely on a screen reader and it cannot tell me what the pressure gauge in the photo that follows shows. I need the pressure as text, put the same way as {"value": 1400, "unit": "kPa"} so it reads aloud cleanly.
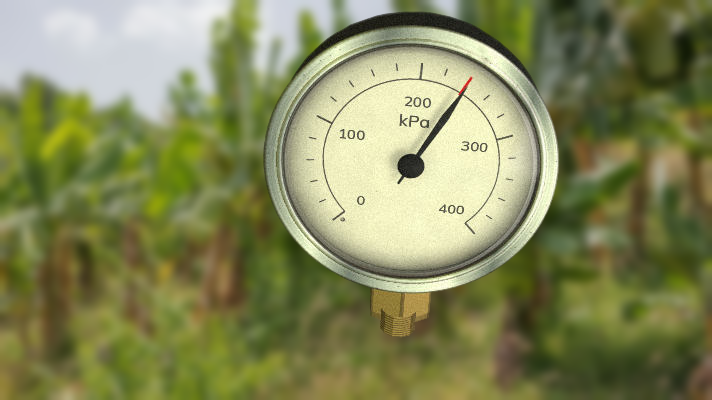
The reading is {"value": 240, "unit": "kPa"}
